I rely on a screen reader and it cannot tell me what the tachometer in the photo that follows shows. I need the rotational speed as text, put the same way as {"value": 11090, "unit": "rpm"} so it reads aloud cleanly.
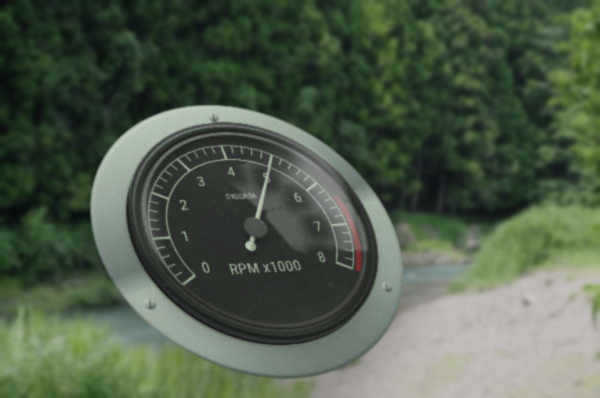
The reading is {"value": 5000, "unit": "rpm"}
